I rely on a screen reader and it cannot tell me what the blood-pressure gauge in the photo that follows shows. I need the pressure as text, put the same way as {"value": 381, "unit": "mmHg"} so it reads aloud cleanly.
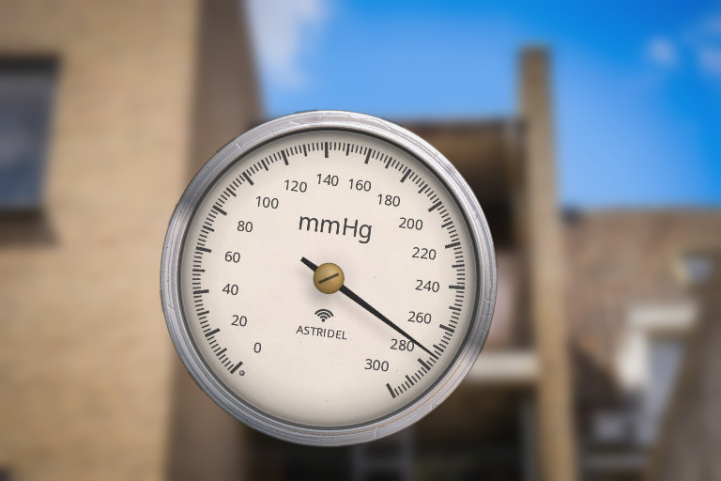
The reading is {"value": 274, "unit": "mmHg"}
